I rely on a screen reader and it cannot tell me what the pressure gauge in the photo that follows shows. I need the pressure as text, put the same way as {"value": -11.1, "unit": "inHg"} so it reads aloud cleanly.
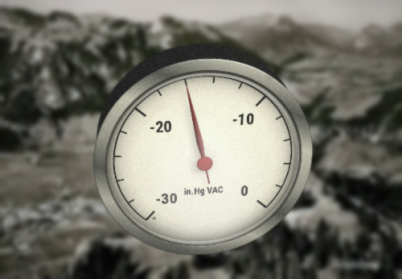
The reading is {"value": -16, "unit": "inHg"}
